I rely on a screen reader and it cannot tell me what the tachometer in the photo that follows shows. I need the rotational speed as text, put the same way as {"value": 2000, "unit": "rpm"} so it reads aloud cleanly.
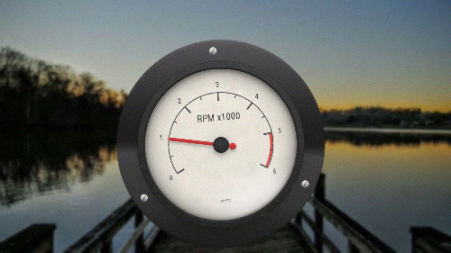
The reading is {"value": 1000, "unit": "rpm"}
